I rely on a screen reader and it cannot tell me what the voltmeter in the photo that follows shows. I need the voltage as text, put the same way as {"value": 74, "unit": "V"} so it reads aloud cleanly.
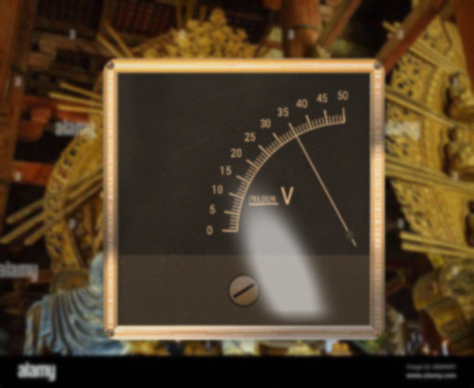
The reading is {"value": 35, "unit": "V"}
